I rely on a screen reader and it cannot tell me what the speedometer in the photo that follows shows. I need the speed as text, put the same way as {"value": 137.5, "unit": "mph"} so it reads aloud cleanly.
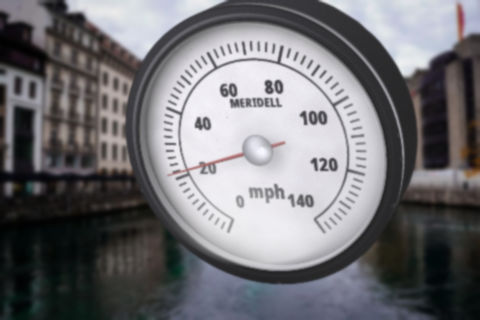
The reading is {"value": 22, "unit": "mph"}
